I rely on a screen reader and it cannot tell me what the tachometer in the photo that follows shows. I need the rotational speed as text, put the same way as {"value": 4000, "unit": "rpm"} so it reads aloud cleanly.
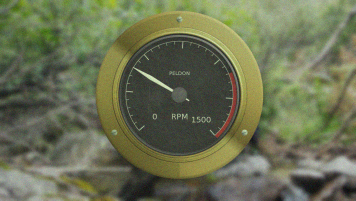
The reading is {"value": 400, "unit": "rpm"}
